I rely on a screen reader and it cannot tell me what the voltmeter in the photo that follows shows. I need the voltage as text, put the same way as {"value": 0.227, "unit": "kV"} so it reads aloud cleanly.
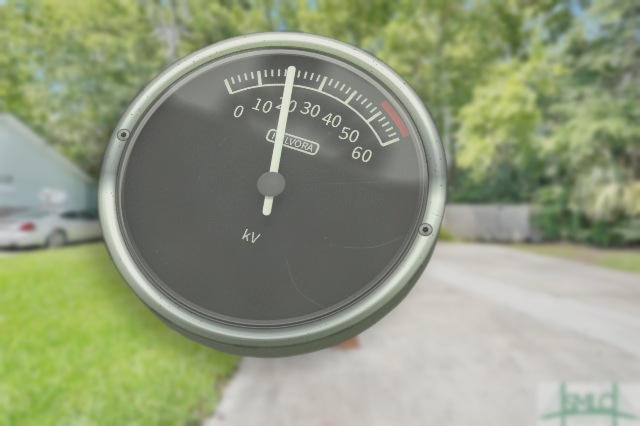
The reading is {"value": 20, "unit": "kV"}
